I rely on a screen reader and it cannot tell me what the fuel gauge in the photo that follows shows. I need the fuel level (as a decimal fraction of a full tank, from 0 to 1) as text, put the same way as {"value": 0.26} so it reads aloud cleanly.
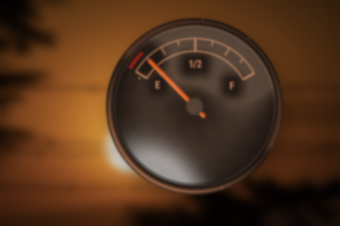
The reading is {"value": 0.125}
